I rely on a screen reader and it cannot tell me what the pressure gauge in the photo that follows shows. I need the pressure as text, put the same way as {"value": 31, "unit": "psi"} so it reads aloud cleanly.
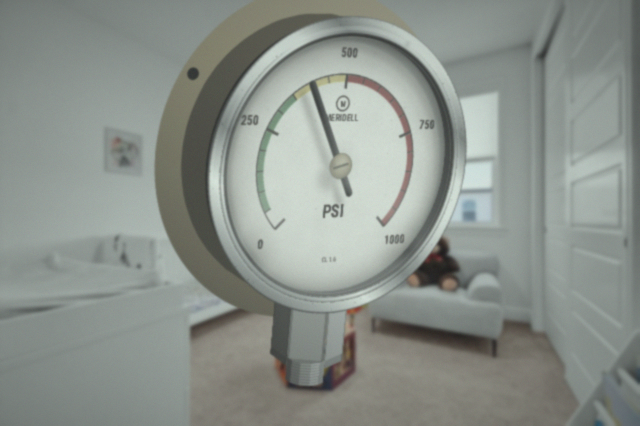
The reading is {"value": 400, "unit": "psi"}
